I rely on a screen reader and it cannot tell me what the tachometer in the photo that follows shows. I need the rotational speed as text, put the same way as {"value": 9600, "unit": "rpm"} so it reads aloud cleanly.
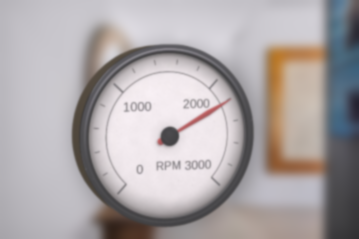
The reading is {"value": 2200, "unit": "rpm"}
